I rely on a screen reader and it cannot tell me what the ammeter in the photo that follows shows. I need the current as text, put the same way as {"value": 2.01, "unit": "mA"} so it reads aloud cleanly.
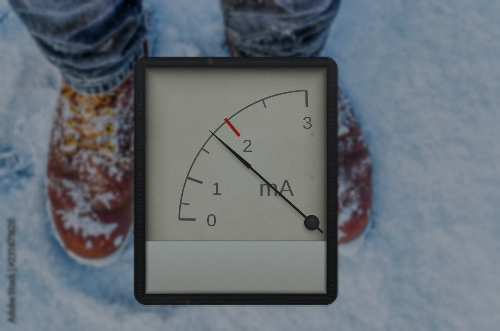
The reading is {"value": 1.75, "unit": "mA"}
